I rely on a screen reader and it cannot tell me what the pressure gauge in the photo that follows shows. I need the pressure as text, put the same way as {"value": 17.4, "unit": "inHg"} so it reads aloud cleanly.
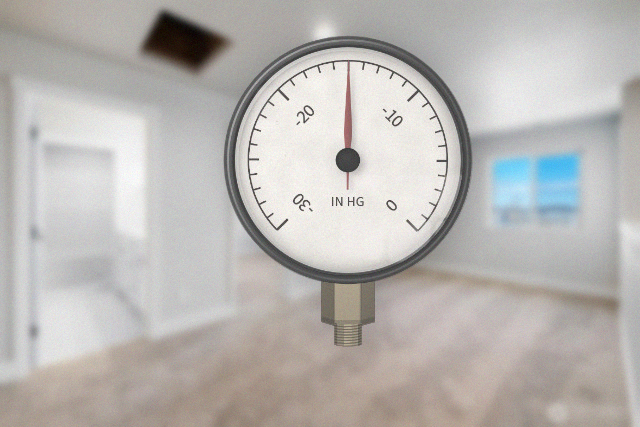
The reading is {"value": -15, "unit": "inHg"}
